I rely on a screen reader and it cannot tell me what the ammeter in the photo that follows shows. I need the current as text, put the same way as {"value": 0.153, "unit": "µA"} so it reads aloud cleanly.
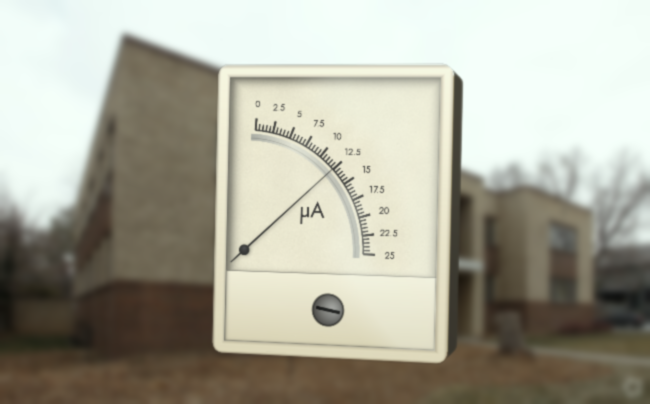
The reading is {"value": 12.5, "unit": "µA"}
